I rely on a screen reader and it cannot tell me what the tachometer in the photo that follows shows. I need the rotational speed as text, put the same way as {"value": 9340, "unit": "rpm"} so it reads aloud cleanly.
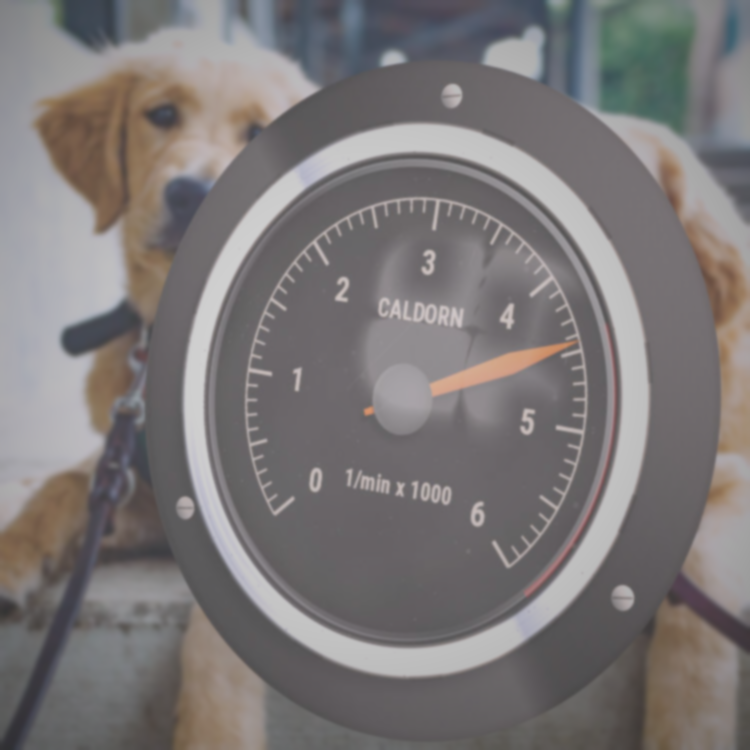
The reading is {"value": 4450, "unit": "rpm"}
